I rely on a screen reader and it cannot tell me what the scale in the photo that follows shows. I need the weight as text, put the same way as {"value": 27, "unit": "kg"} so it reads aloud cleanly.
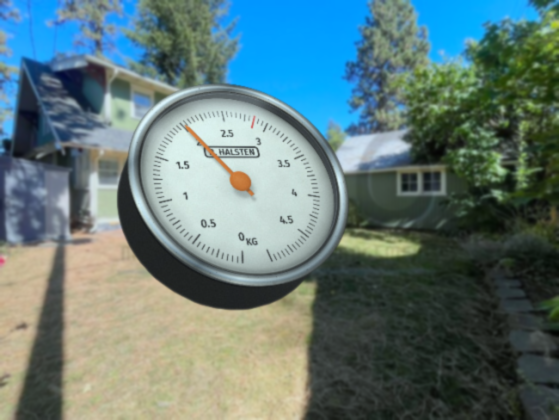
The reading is {"value": 2, "unit": "kg"}
